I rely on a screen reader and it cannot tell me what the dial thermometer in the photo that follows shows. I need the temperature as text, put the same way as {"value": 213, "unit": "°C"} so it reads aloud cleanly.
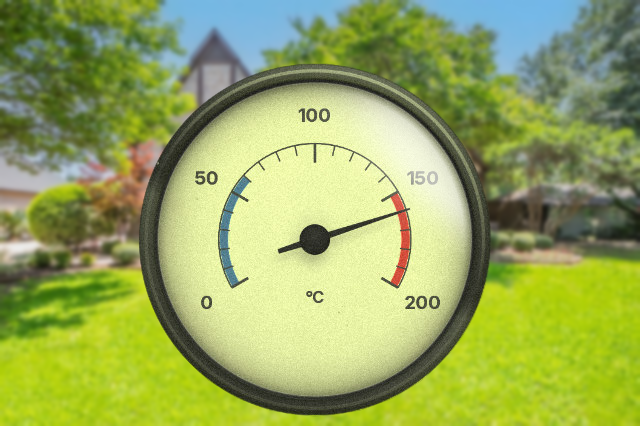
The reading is {"value": 160, "unit": "°C"}
